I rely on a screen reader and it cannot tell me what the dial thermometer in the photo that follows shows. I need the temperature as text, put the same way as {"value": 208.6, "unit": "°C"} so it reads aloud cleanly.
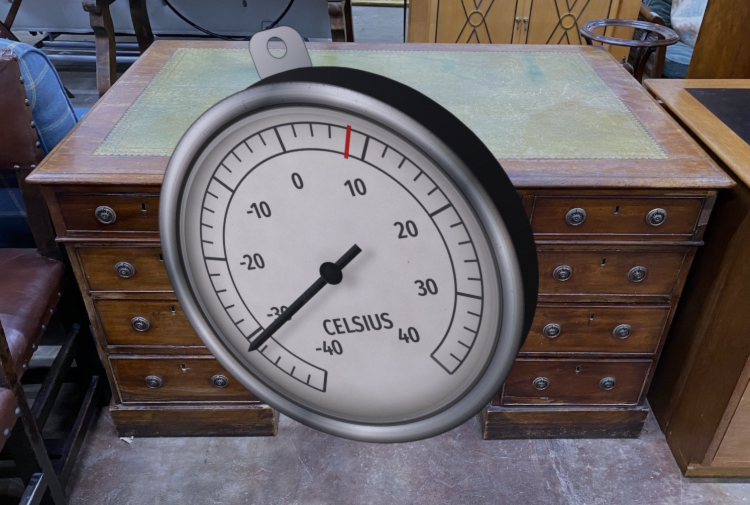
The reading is {"value": -31, "unit": "°C"}
